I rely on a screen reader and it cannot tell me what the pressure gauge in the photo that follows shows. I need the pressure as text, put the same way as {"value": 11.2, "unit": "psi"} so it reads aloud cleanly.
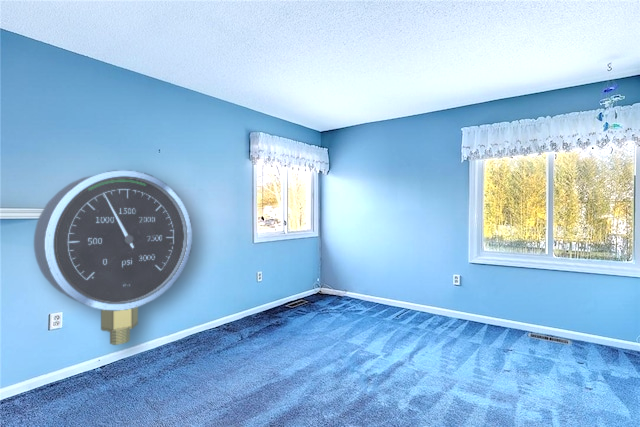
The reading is {"value": 1200, "unit": "psi"}
